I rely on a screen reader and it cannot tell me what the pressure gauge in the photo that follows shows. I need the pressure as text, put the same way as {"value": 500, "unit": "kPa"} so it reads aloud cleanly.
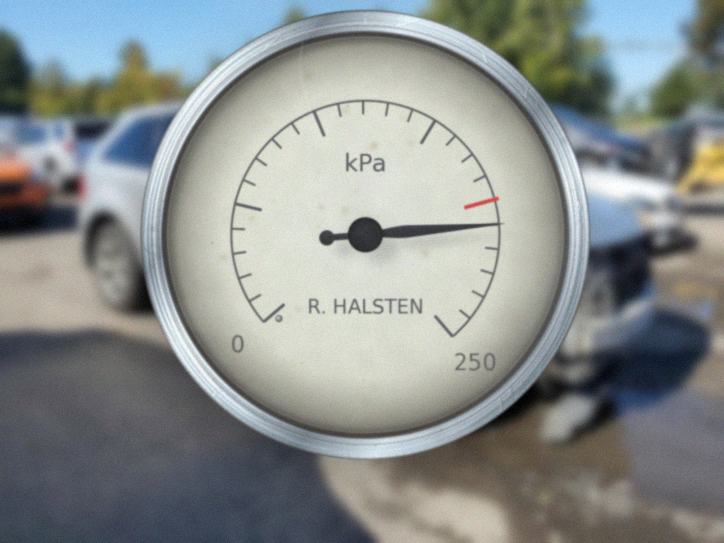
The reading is {"value": 200, "unit": "kPa"}
